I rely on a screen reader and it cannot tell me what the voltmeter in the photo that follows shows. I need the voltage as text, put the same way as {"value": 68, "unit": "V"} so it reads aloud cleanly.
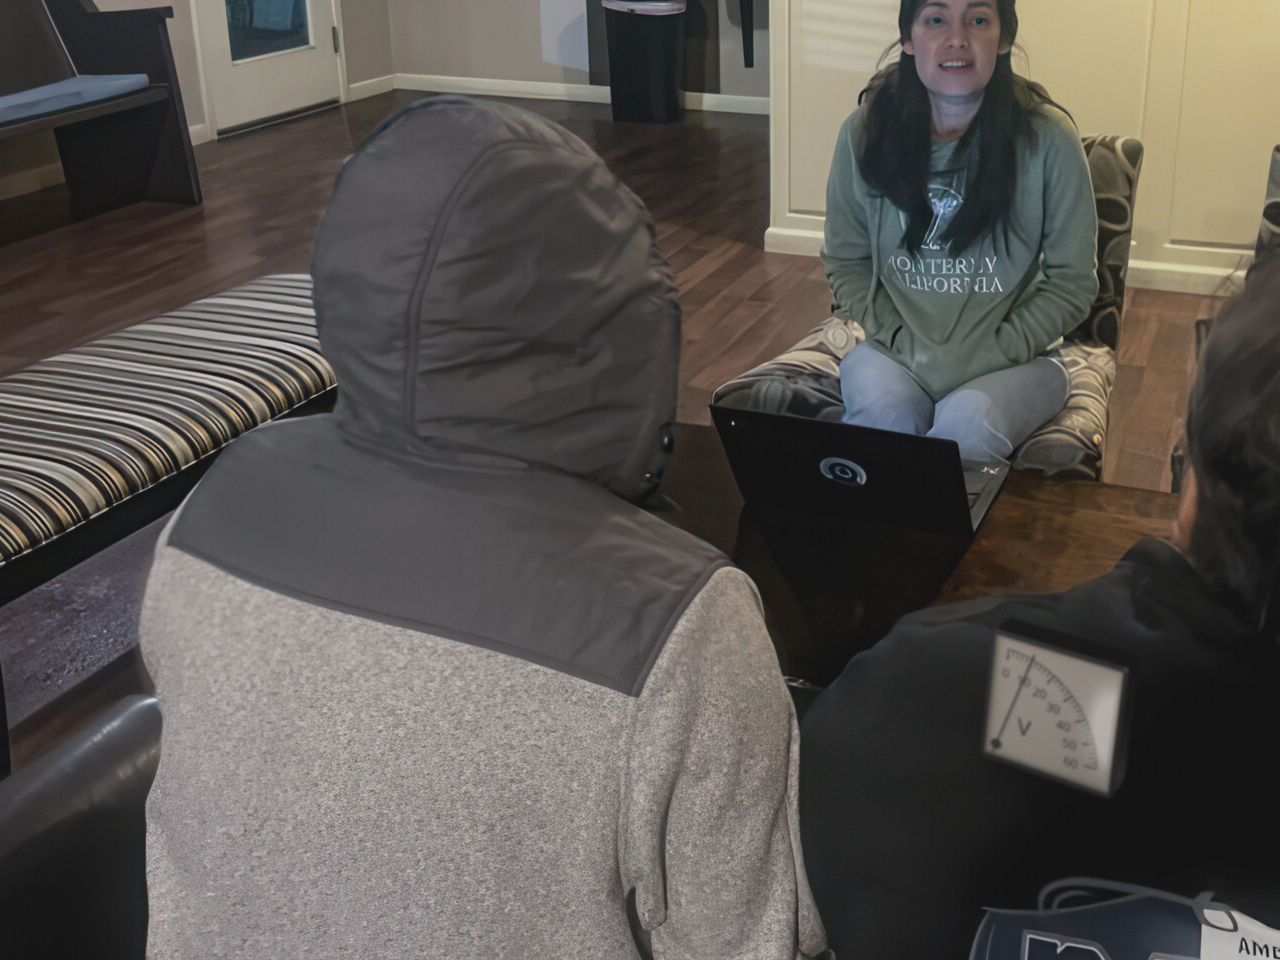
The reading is {"value": 10, "unit": "V"}
